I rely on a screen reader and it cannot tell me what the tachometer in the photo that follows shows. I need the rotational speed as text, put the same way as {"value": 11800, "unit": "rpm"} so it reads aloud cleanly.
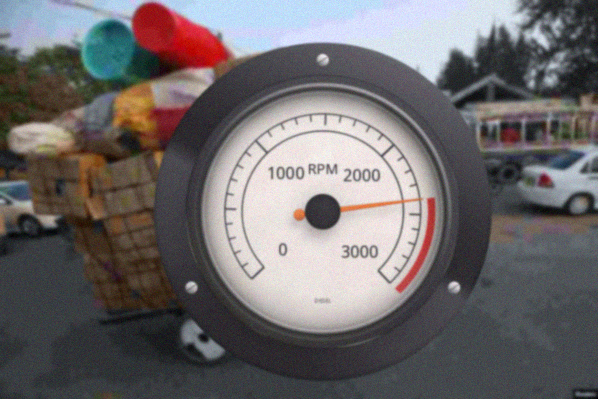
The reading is {"value": 2400, "unit": "rpm"}
